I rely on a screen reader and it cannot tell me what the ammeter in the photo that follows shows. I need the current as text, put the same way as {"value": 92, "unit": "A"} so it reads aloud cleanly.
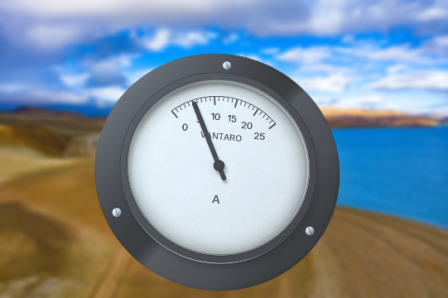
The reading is {"value": 5, "unit": "A"}
